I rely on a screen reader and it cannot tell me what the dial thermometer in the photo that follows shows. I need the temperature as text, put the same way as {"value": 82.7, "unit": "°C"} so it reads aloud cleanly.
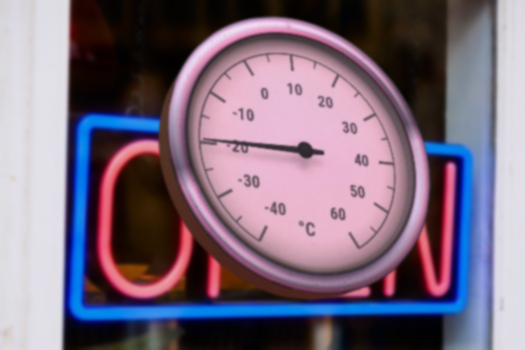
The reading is {"value": -20, "unit": "°C"}
